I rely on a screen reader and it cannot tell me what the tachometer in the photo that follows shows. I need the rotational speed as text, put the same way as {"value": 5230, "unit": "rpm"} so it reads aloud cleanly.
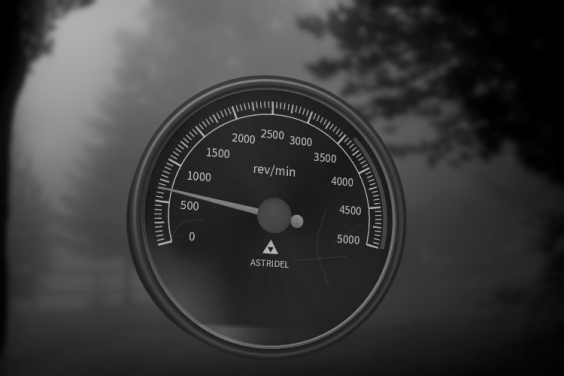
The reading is {"value": 650, "unit": "rpm"}
